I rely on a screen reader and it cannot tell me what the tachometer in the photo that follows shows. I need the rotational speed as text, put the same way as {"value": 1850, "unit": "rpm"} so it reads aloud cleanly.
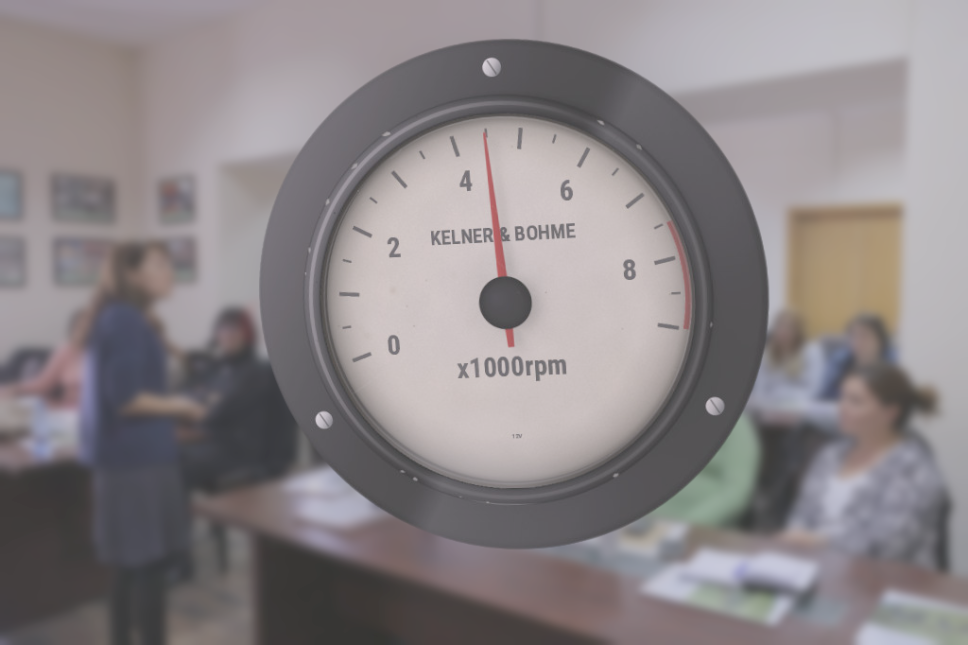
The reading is {"value": 4500, "unit": "rpm"}
